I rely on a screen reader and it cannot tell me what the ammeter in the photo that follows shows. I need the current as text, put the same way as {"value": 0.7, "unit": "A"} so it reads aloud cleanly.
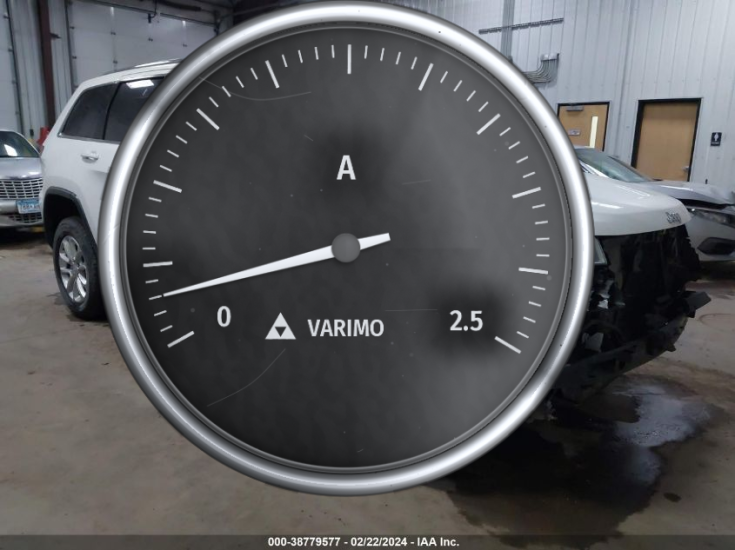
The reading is {"value": 0.15, "unit": "A"}
